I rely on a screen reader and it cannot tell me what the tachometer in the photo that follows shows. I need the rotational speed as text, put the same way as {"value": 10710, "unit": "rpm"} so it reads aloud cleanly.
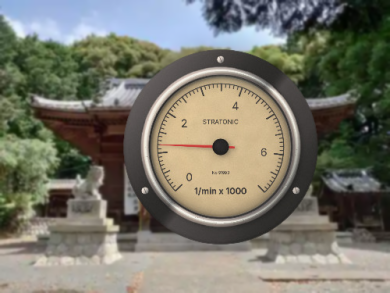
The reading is {"value": 1200, "unit": "rpm"}
